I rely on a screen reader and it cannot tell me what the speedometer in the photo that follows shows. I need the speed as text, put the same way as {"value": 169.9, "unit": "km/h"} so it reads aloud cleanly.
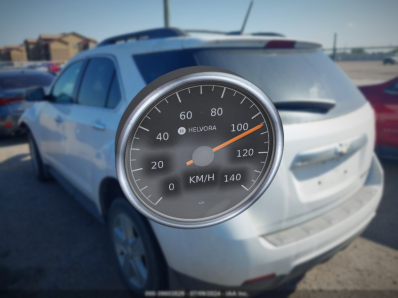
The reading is {"value": 105, "unit": "km/h"}
